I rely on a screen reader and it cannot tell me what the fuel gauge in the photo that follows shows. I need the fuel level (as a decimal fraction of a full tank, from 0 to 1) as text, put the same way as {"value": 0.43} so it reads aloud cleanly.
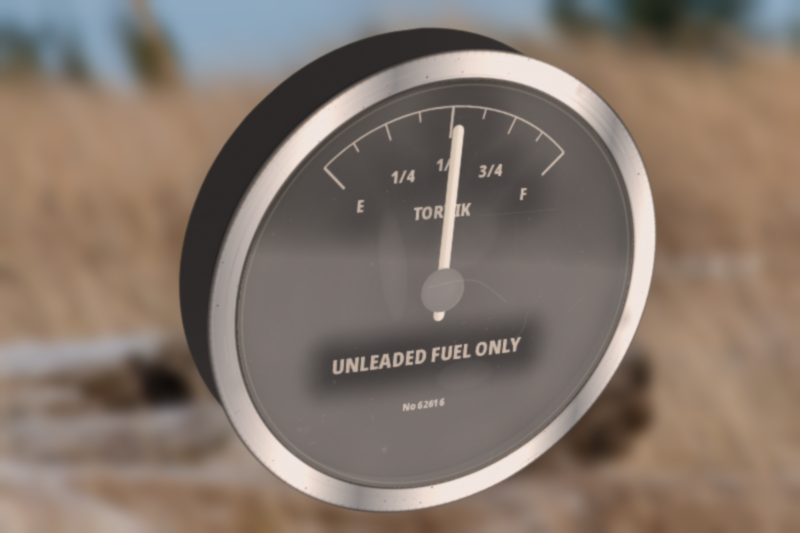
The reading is {"value": 0.5}
